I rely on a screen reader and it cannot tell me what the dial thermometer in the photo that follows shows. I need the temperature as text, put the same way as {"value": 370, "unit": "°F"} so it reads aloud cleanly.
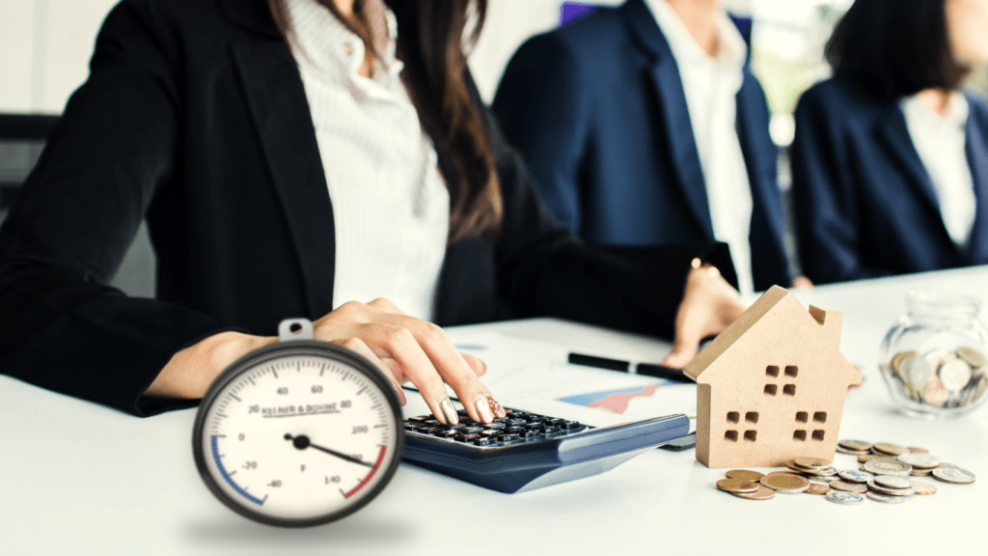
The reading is {"value": 120, "unit": "°F"}
